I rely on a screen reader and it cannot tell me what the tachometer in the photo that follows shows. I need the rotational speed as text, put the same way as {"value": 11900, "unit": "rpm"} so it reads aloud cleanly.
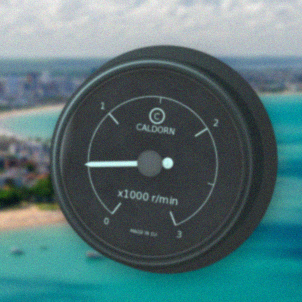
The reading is {"value": 500, "unit": "rpm"}
